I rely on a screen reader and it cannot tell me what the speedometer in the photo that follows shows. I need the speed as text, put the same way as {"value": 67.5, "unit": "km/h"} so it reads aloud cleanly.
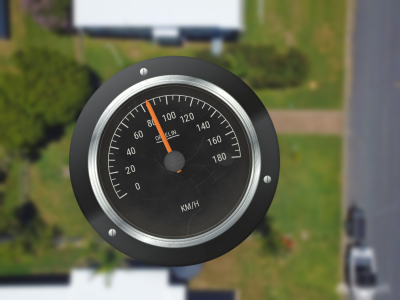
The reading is {"value": 85, "unit": "km/h"}
